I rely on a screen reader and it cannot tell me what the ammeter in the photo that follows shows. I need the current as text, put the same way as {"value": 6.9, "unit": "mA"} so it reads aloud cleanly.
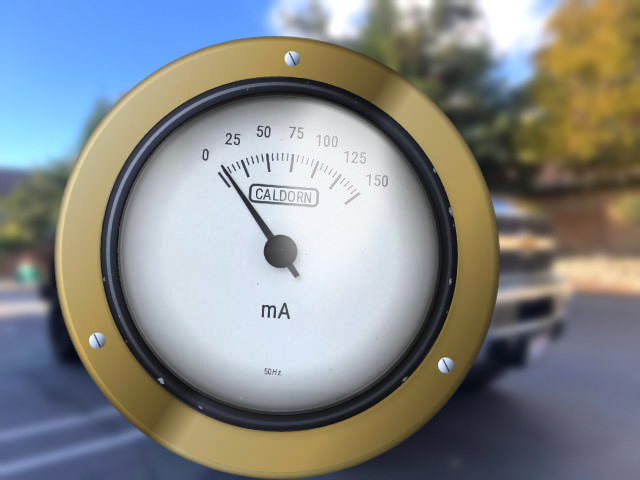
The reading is {"value": 5, "unit": "mA"}
